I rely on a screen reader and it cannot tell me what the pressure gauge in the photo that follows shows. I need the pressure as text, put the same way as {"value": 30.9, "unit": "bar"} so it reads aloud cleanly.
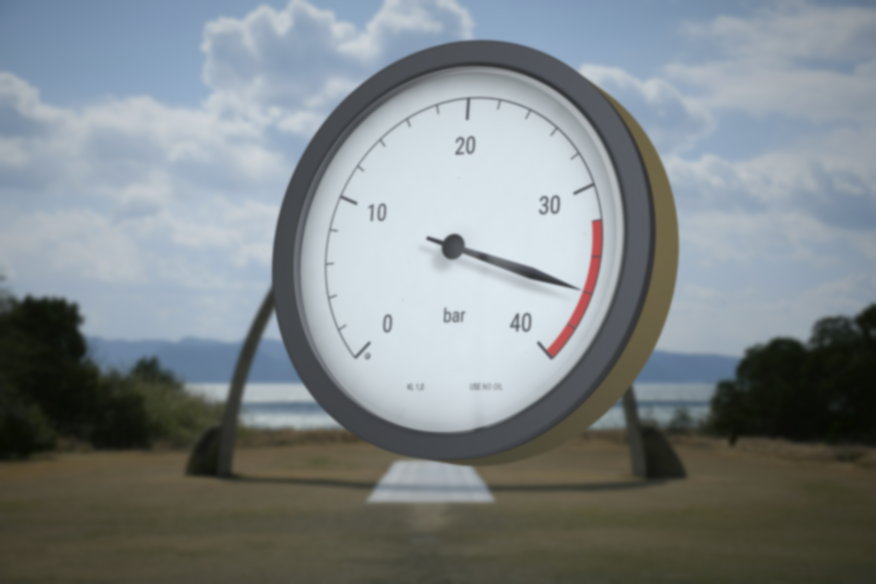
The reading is {"value": 36, "unit": "bar"}
